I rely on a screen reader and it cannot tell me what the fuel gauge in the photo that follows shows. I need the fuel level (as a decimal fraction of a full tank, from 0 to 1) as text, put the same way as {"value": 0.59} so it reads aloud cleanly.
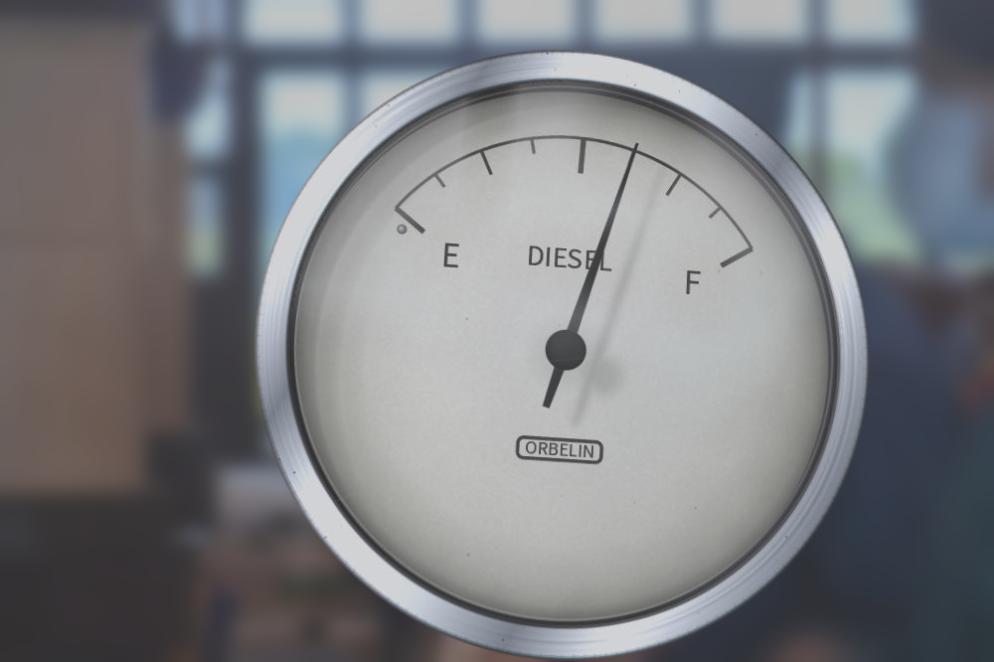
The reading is {"value": 0.625}
